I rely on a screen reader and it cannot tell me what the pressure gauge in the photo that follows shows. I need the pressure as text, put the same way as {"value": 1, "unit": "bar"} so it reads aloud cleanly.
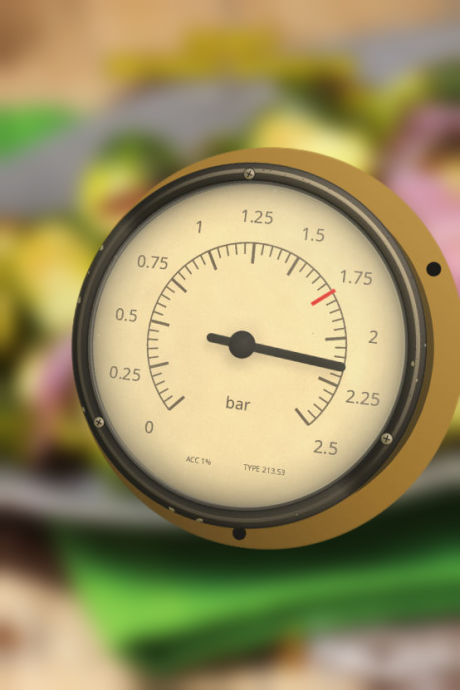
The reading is {"value": 2.15, "unit": "bar"}
